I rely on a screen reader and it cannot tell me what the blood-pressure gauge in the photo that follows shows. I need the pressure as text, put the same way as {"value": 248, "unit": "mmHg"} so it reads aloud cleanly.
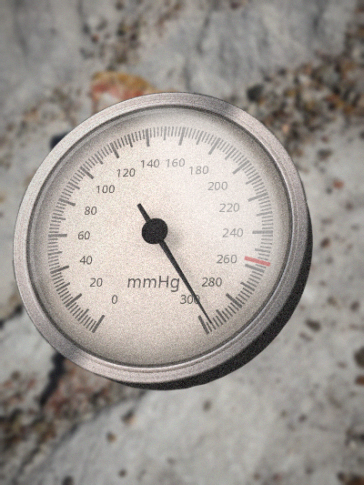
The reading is {"value": 296, "unit": "mmHg"}
